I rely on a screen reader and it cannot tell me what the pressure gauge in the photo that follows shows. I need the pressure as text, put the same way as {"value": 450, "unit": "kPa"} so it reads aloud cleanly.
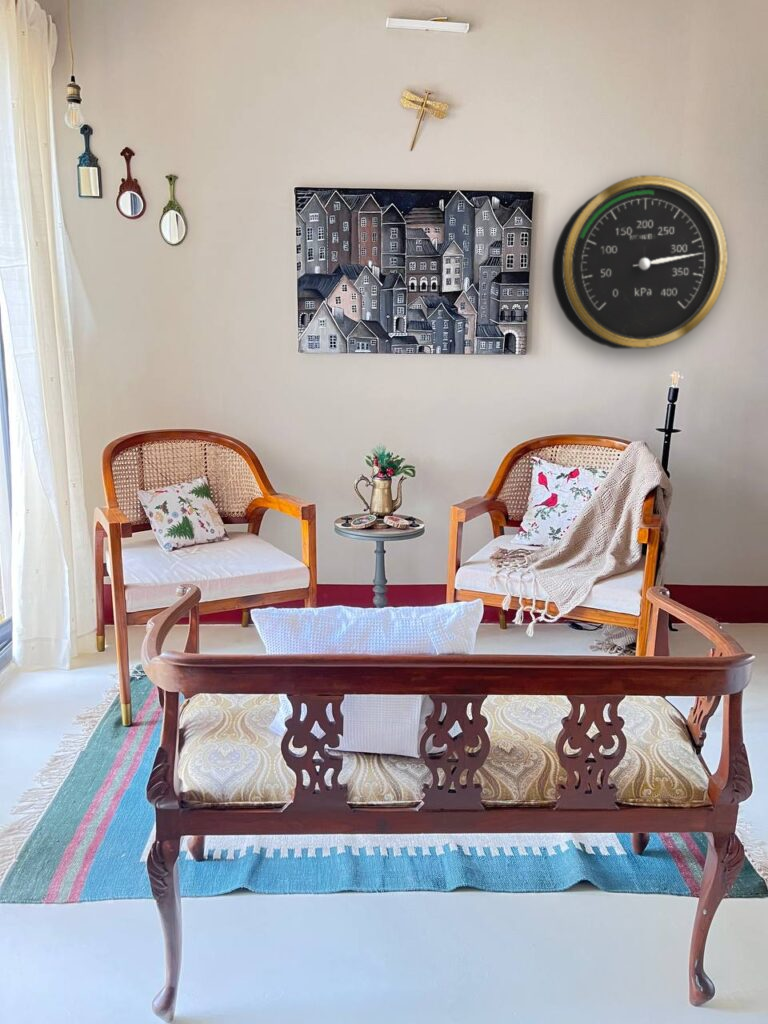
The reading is {"value": 320, "unit": "kPa"}
